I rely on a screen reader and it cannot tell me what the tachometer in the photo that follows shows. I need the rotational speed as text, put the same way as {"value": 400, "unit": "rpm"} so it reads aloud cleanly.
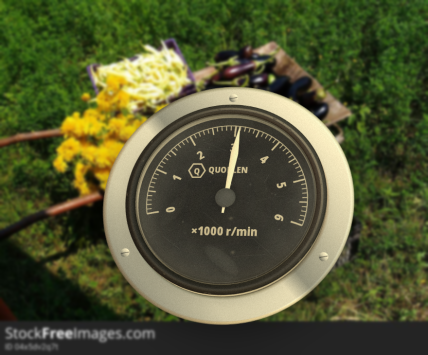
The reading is {"value": 3100, "unit": "rpm"}
